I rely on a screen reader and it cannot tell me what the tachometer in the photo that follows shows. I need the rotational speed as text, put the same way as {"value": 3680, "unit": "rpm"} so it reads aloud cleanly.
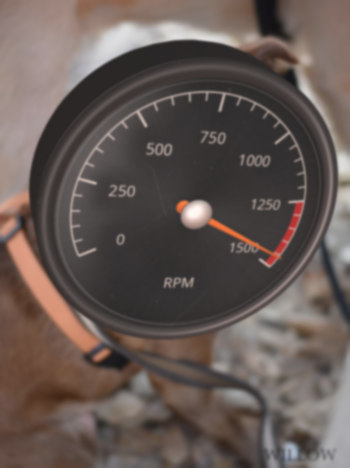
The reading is {"value": 1450, "unit": "rpm"}
